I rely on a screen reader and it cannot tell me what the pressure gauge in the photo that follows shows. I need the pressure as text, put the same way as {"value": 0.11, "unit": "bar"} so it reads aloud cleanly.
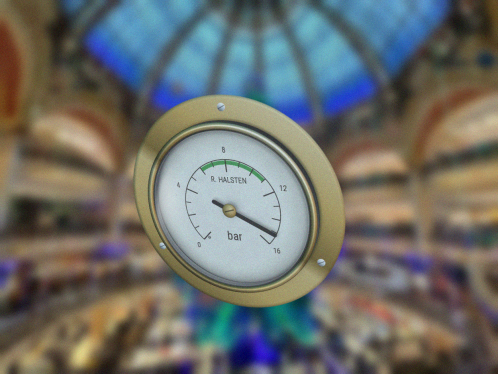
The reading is {"value": 15, "unit": "bar"}
